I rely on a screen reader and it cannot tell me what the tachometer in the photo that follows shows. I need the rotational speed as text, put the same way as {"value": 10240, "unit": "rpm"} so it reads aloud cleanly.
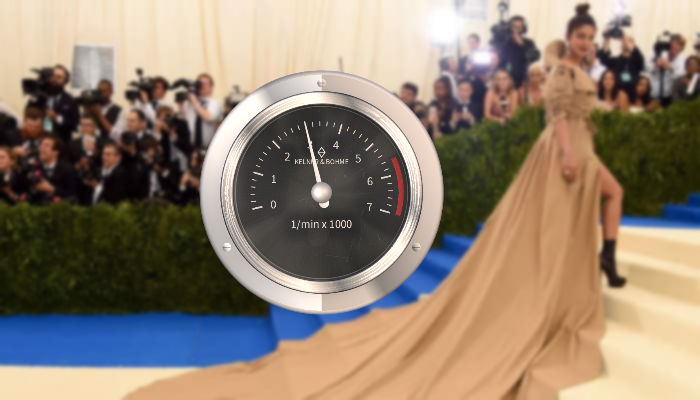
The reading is {"value": 3000, "unit": "rpm"}
